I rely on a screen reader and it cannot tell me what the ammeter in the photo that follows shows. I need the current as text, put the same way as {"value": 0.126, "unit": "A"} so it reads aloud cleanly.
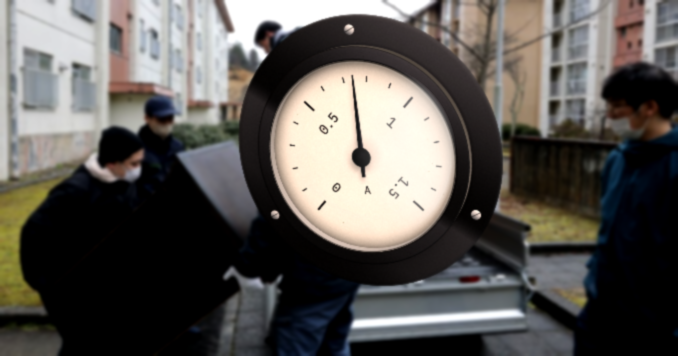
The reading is {"value": 0.75, "unit": "A"}
